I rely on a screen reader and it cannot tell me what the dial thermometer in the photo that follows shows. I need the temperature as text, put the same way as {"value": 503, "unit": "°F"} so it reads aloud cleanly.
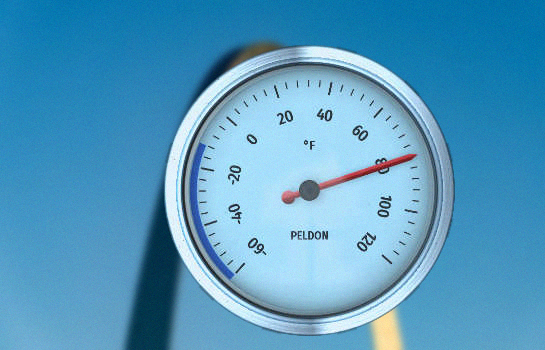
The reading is {"value": 80, "unit": "°F"}
